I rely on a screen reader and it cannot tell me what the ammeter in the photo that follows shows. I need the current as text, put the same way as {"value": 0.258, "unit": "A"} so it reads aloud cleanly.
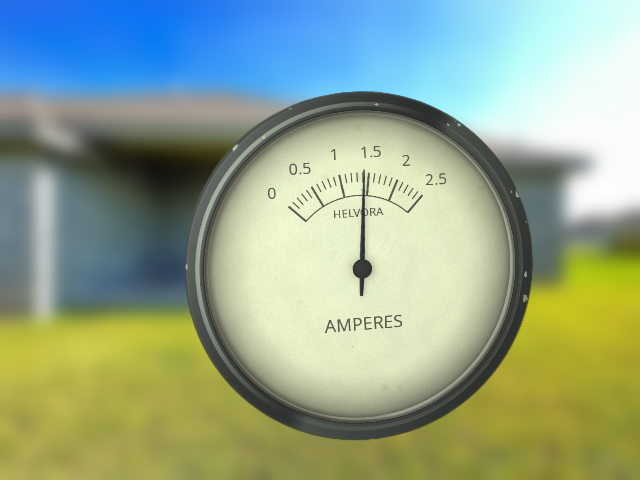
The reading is {"value": 1.4, "unit": "A"}
